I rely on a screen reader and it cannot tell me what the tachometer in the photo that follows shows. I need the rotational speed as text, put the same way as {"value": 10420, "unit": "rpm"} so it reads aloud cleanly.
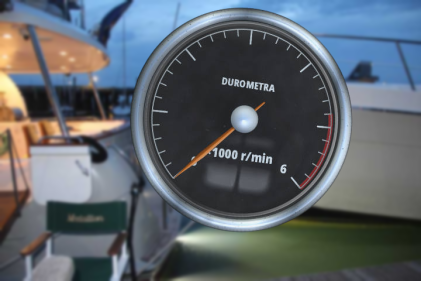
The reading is {"value": 0, "unit": "rpm"}
